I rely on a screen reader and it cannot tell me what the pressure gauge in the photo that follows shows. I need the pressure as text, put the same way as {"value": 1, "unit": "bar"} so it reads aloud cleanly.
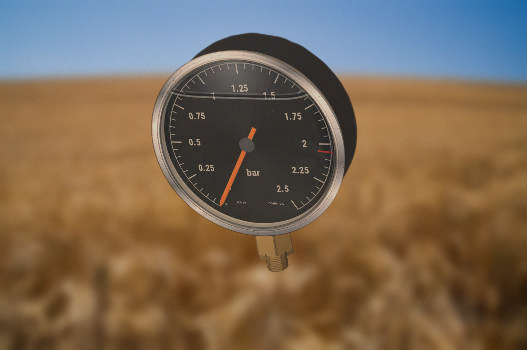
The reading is {"value": 0, "unit": "bar"}
